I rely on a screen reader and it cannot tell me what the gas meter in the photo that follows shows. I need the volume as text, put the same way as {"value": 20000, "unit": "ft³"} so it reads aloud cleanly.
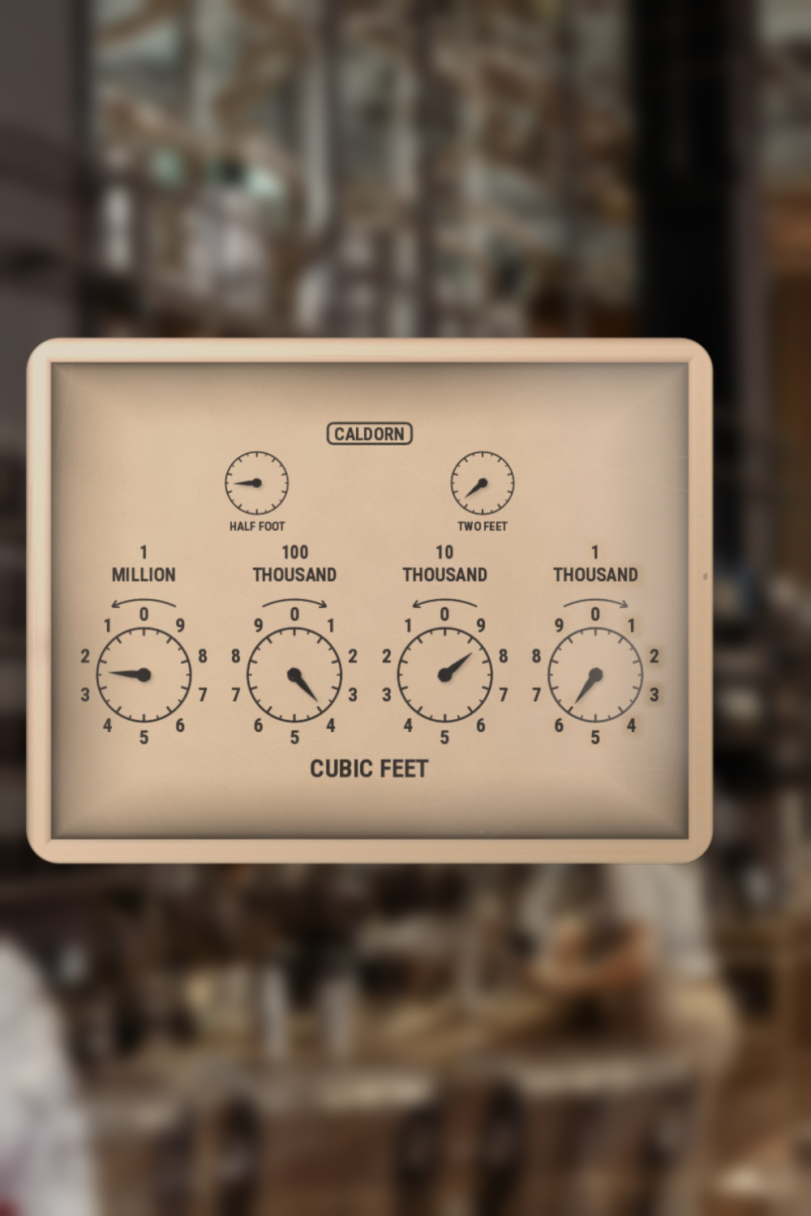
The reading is {"value": 238600, "unit": "ft³"}
